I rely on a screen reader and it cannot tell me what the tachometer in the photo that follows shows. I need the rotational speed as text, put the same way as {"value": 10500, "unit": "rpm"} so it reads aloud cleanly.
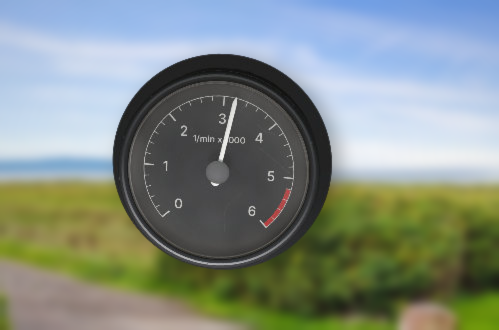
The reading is {"value": 3200, "unit": "rpm"}
